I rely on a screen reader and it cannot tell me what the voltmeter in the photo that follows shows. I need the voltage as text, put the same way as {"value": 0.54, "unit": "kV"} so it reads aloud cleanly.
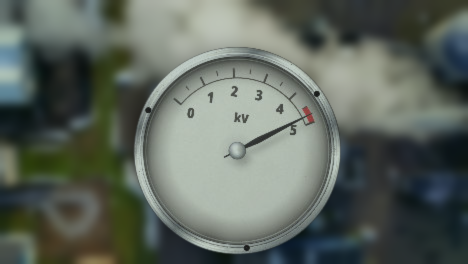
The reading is {"value": 4.75, "unit": "kV"}
